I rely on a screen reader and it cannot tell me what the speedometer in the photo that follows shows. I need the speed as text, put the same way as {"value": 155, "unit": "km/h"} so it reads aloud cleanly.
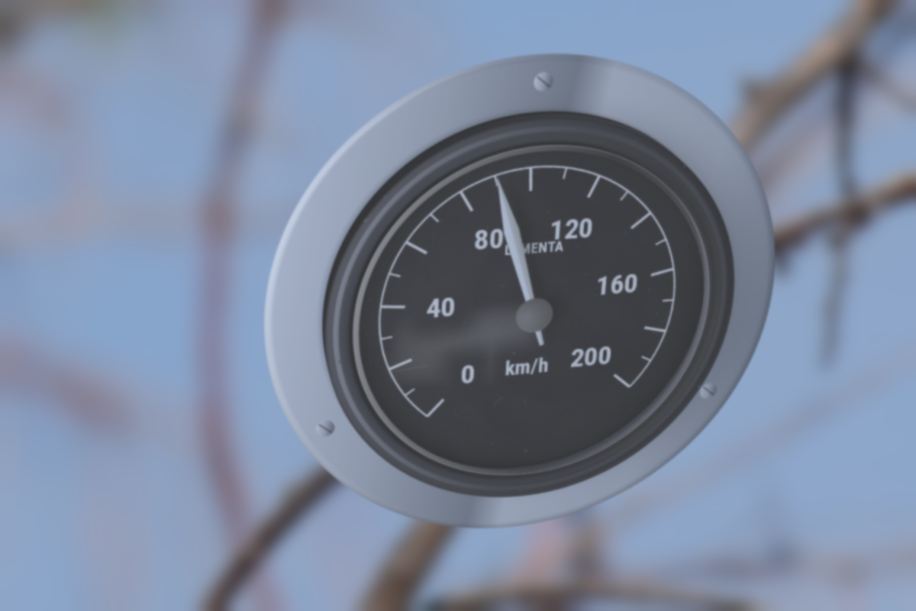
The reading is {"value": 90, "unit": "km/h"}
